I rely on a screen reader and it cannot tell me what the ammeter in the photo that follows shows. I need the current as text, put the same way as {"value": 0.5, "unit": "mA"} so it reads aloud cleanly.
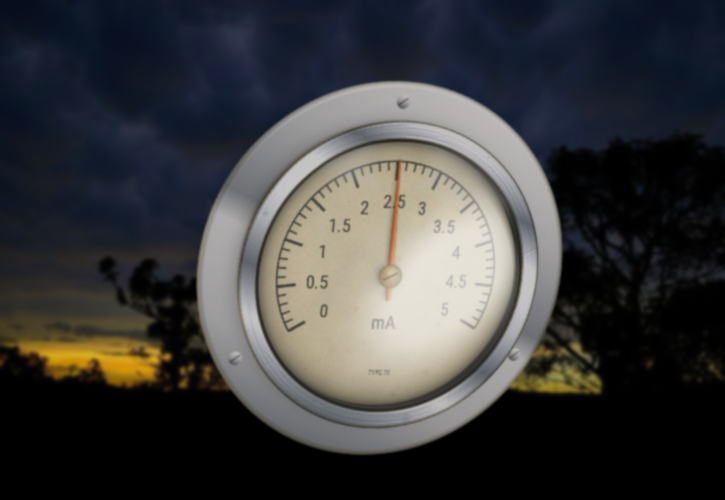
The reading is {"value": 2.5, "unit": "mA"}
